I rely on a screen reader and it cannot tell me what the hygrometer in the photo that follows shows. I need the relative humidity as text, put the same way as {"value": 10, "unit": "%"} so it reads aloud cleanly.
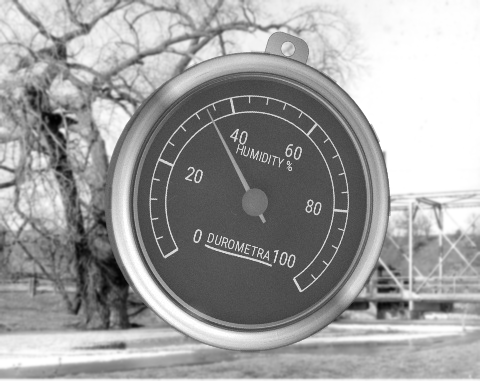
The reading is {"value": 34, "unit": "%"}
